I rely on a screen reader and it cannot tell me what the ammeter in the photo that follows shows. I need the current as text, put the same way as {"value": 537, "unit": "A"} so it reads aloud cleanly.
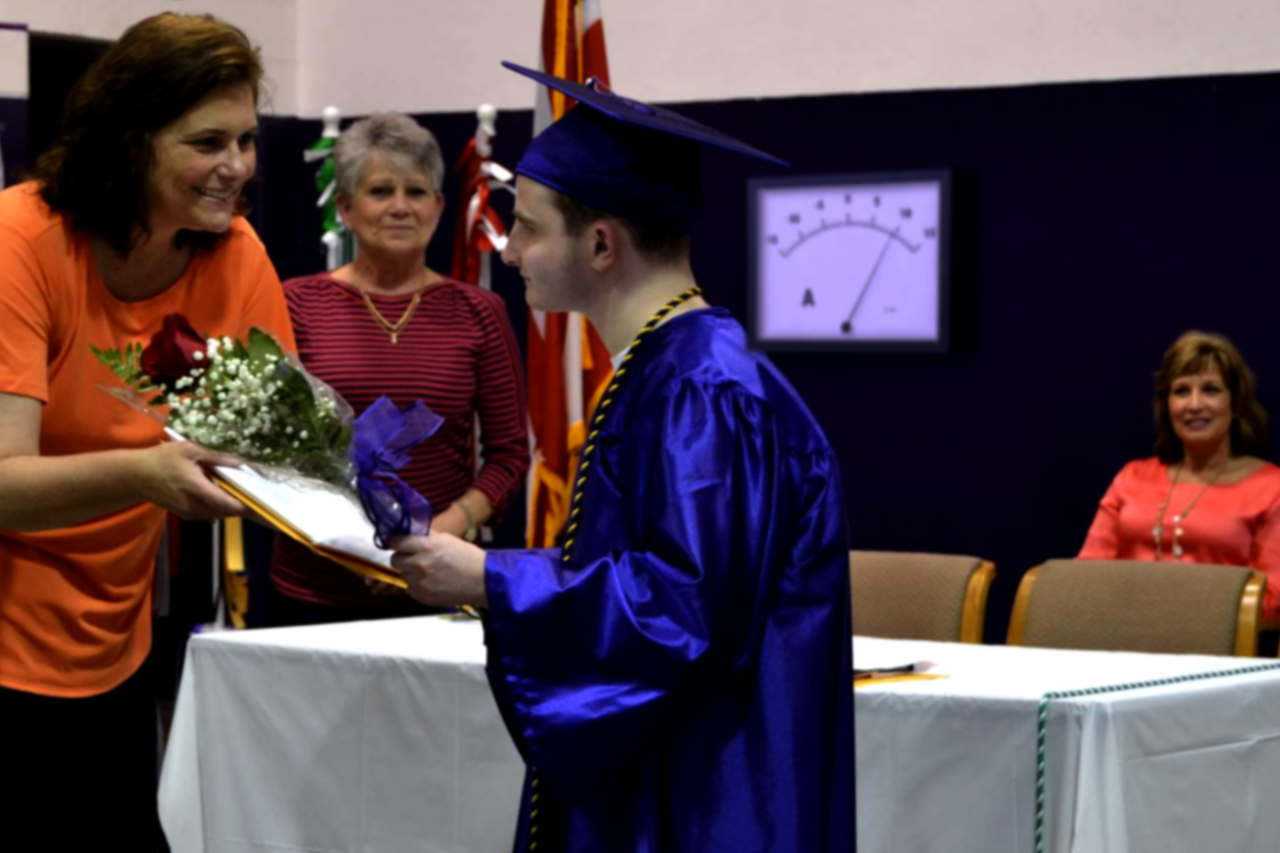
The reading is {"value": 10, "unit": "A"}
